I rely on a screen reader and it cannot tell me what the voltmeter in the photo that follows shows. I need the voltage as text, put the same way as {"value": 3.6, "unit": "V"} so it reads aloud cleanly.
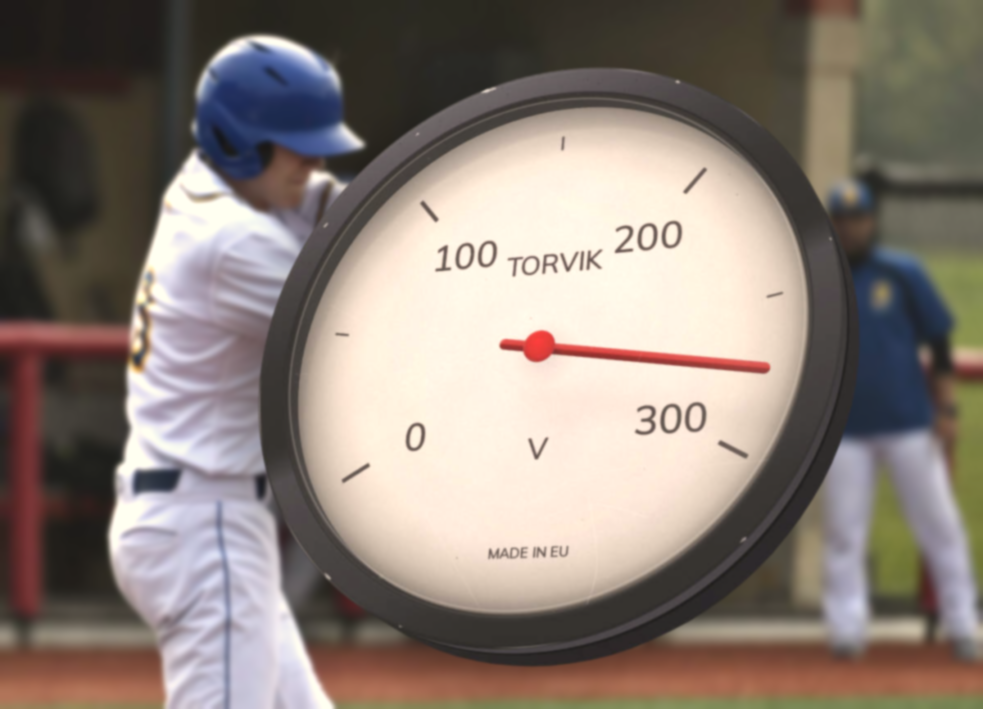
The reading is {"value": 275, "unit": "V"}
